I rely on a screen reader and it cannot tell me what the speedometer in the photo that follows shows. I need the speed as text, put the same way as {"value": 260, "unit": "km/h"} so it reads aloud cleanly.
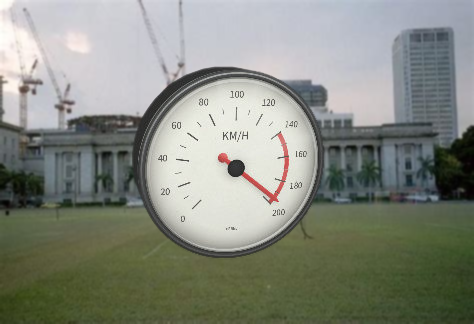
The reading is {"value": 195, "unit": "km/h"}
